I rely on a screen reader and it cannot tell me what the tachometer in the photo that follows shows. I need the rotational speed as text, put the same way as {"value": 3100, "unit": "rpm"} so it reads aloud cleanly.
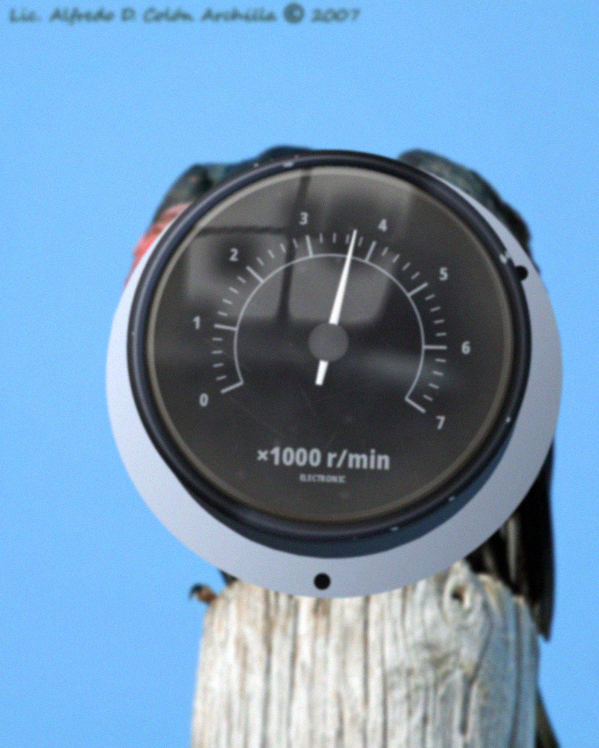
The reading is {"value": 3700, "unit": "rpm"}
